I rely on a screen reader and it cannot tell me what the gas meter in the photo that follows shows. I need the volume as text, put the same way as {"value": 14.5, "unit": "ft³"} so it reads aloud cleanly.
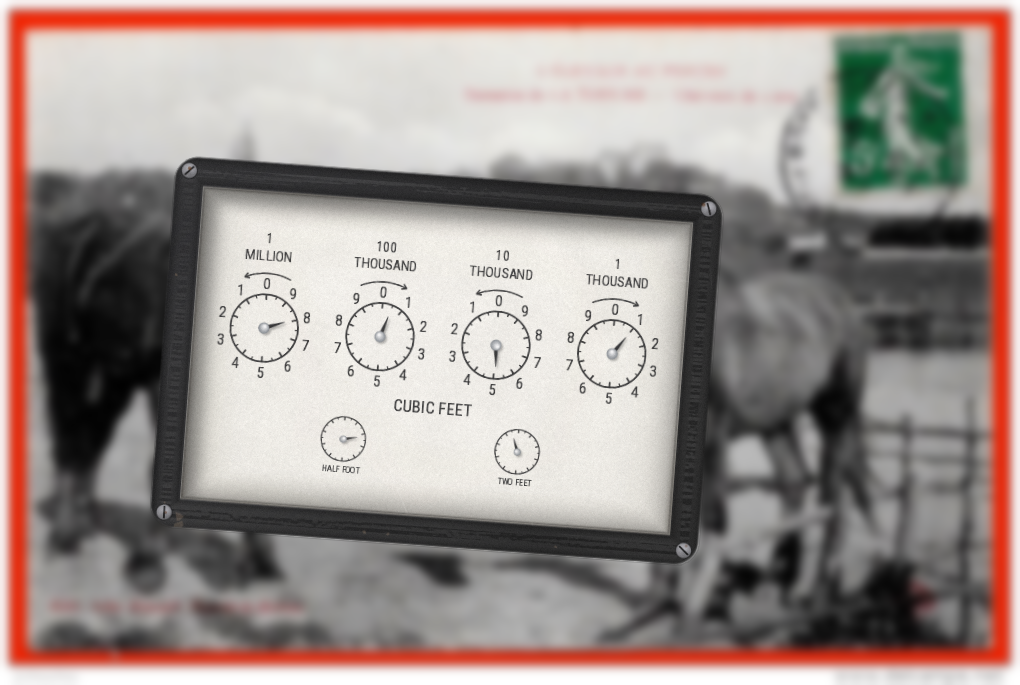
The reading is {"value": 805100, "unit": "ft³"}
